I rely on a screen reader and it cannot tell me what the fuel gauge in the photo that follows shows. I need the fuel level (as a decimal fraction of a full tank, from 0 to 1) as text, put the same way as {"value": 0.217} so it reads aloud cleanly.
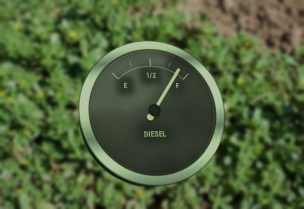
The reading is {"value": 0.875}
